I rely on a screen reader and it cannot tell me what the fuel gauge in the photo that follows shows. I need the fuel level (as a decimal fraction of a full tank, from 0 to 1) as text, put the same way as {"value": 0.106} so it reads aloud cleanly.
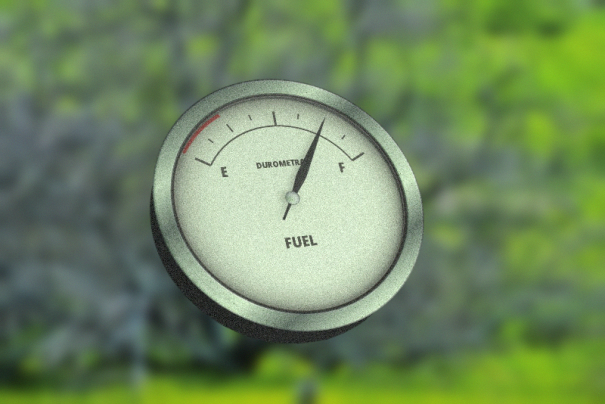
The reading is {"value": 0.75}
